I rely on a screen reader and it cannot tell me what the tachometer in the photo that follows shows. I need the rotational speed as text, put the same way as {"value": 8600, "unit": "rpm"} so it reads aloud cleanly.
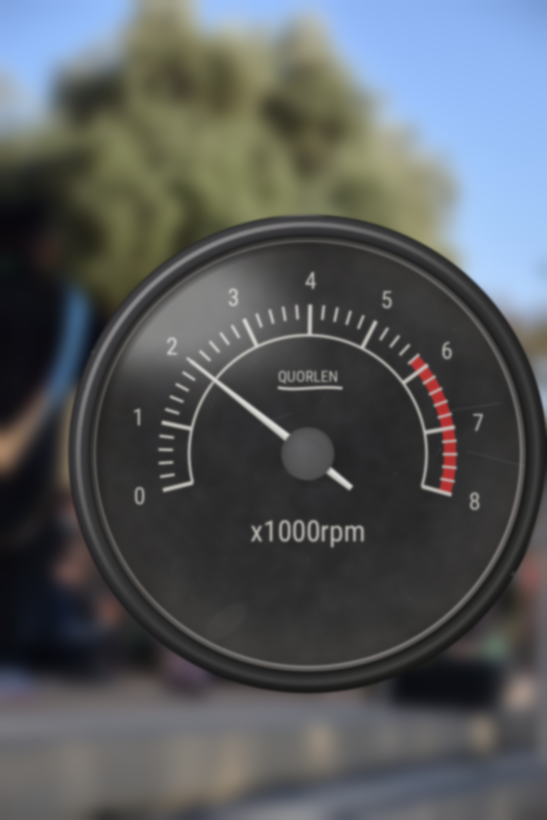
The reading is {"value": 2000, "unit": "rpm"}
